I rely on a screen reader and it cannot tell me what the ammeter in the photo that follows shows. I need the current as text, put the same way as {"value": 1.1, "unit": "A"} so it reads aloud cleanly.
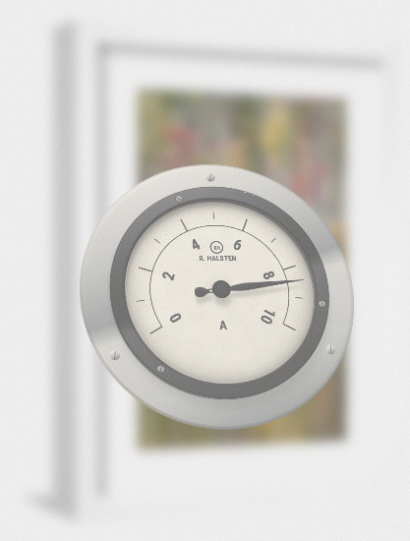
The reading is {"value": 8.5, "unit": "A"}
